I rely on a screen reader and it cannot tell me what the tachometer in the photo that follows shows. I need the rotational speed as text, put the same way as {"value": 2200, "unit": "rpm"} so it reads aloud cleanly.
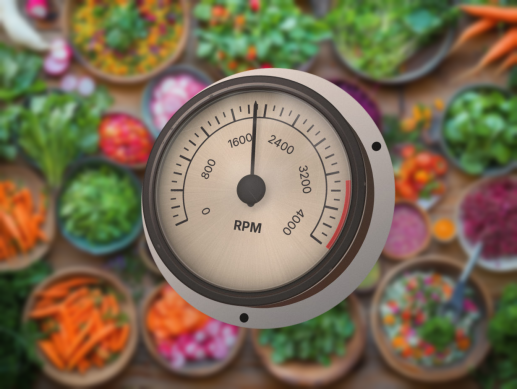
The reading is {"value": 1900, "unit": "rpm"}
